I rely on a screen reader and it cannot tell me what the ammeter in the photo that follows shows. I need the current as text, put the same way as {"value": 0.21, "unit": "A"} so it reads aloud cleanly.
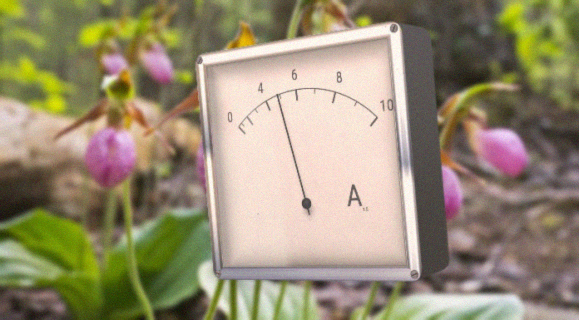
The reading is {"value": 5, "unit": "A"}
